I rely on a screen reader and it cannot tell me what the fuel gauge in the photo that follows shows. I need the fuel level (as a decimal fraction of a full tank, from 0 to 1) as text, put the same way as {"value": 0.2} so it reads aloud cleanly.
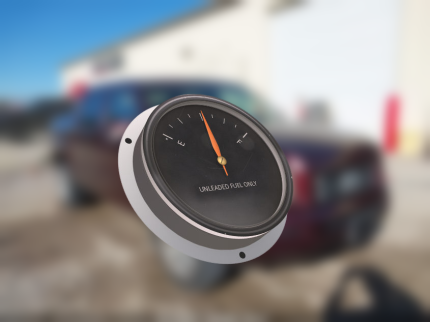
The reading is {"value": 0.5}
